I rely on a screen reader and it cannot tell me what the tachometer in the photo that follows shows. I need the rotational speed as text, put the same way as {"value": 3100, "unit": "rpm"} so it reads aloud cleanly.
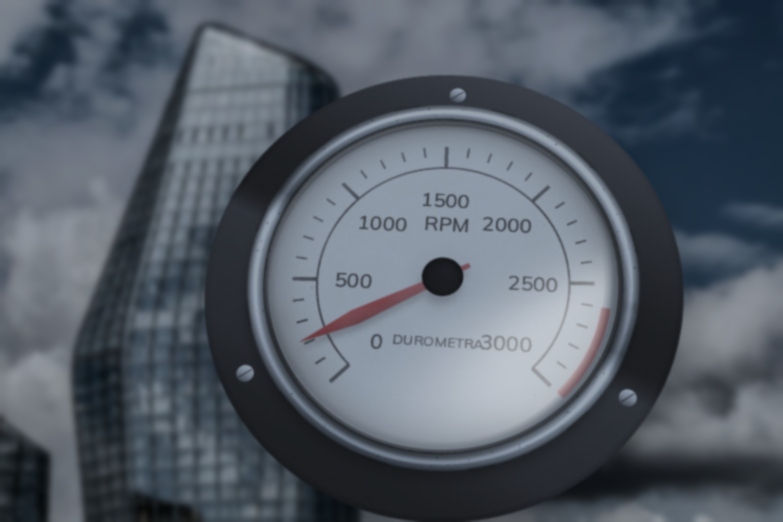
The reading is {"value": 200, "unit": "rpm"}
